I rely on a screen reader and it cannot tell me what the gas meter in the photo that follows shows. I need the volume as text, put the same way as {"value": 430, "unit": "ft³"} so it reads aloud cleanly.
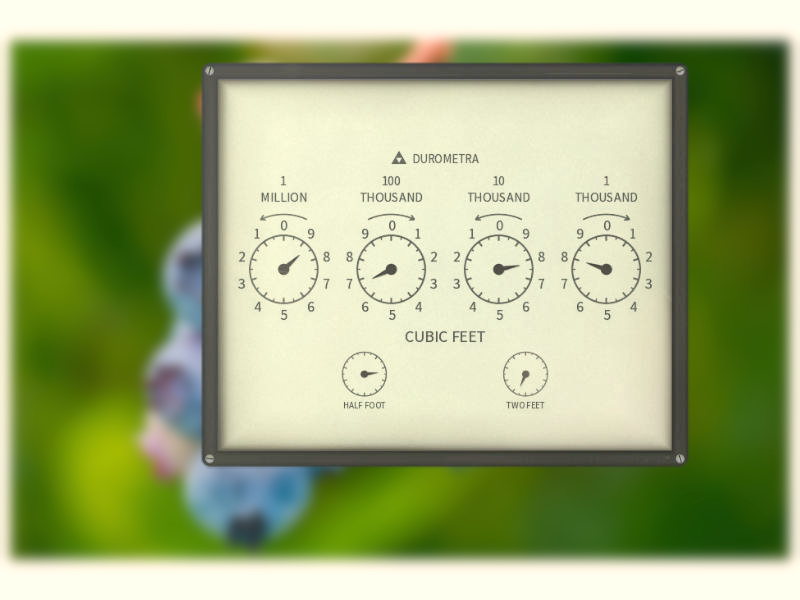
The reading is {"value": 867800, "unit": "ft³"}
